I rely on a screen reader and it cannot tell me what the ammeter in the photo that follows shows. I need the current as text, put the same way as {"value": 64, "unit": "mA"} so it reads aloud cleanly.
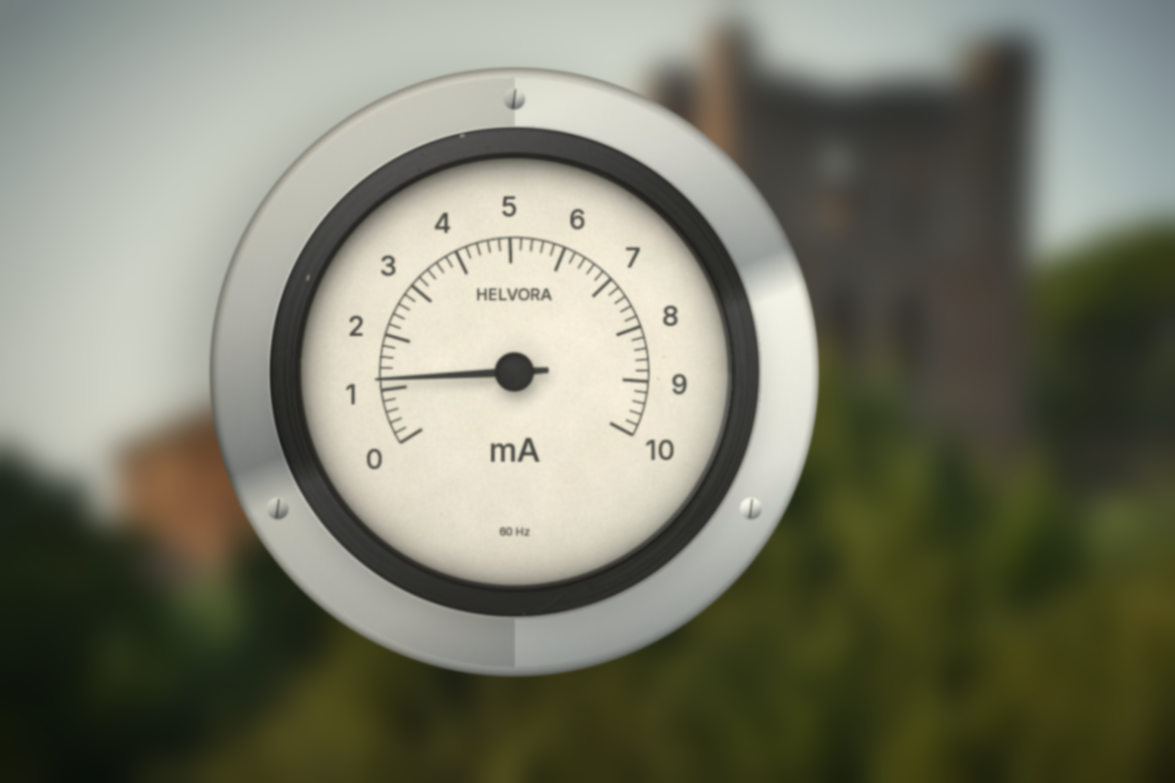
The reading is {"value": 1.2, "unit": "mA"}
